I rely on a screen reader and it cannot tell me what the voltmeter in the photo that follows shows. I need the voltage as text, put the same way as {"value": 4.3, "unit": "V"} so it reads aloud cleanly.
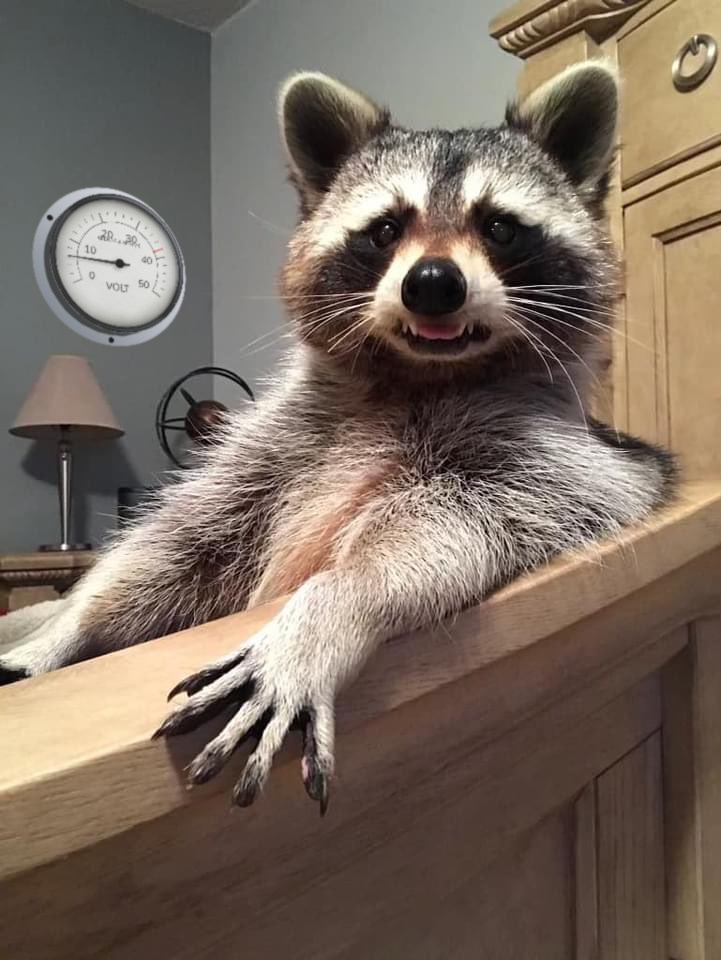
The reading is {"value": 6, "unit": "V"}
